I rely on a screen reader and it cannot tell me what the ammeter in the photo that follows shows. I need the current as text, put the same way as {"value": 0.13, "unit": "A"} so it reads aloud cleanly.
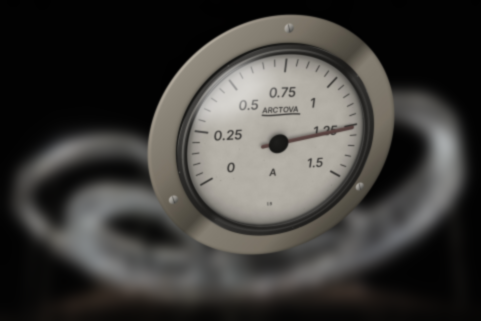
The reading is {"value": 1.25, "unit": "A"}
